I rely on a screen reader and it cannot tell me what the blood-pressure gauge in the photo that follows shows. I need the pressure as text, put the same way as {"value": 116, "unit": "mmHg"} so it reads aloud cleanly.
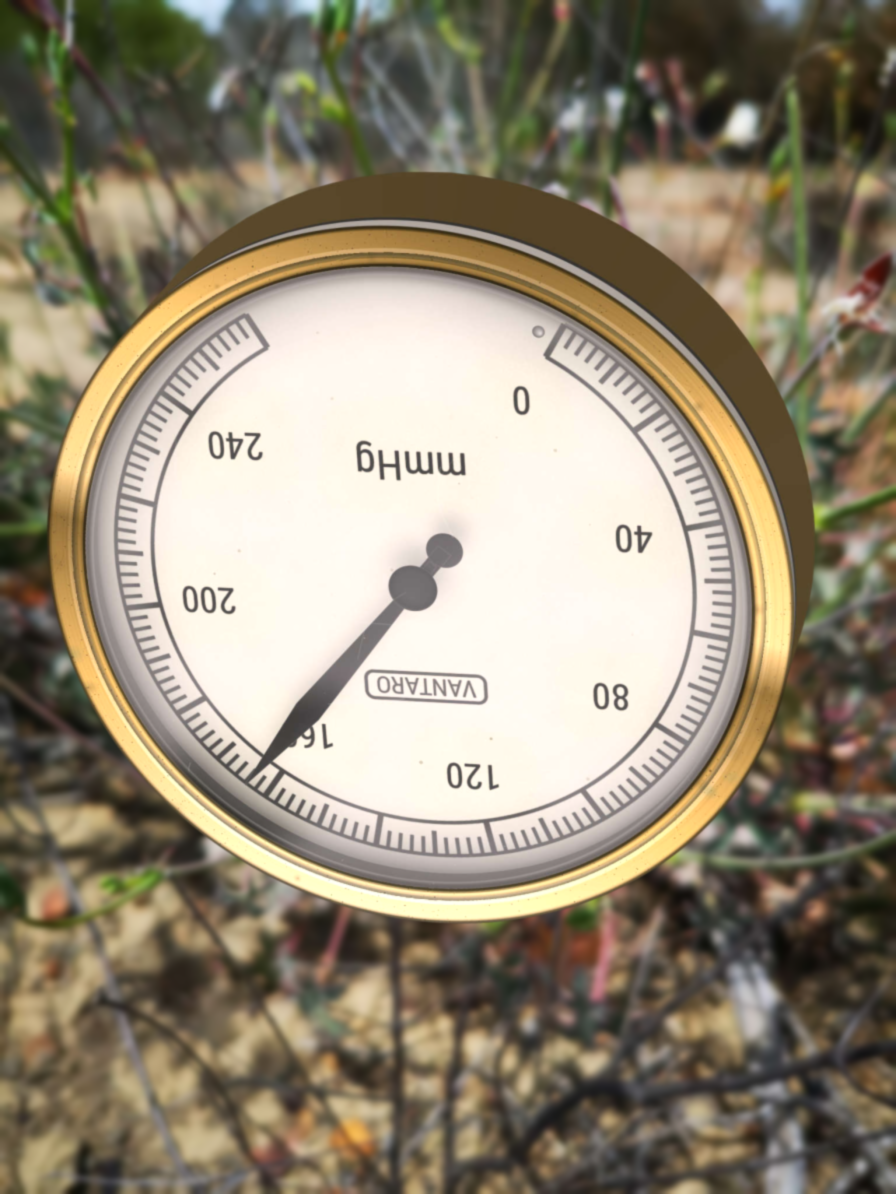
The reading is {"value": 164, "unit": "mmHg"}
